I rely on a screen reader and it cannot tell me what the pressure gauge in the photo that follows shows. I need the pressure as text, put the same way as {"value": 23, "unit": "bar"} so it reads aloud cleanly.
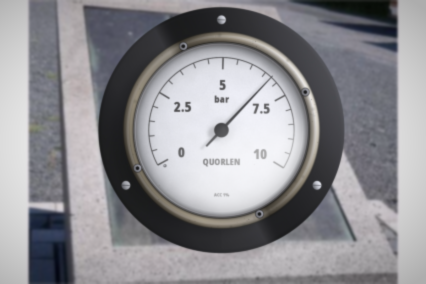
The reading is {"value": 6.75, "unit": "bar"}
